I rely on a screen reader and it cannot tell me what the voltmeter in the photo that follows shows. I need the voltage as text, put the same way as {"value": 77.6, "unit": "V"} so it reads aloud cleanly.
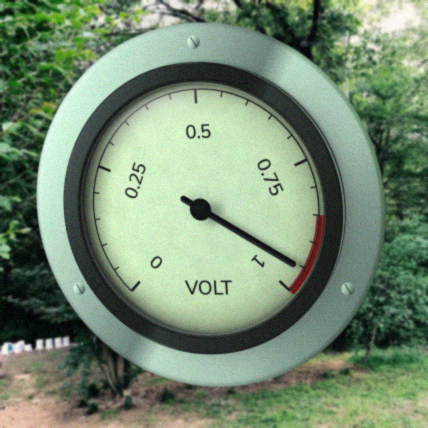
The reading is {"value": 0.95, "unit": "V"}
